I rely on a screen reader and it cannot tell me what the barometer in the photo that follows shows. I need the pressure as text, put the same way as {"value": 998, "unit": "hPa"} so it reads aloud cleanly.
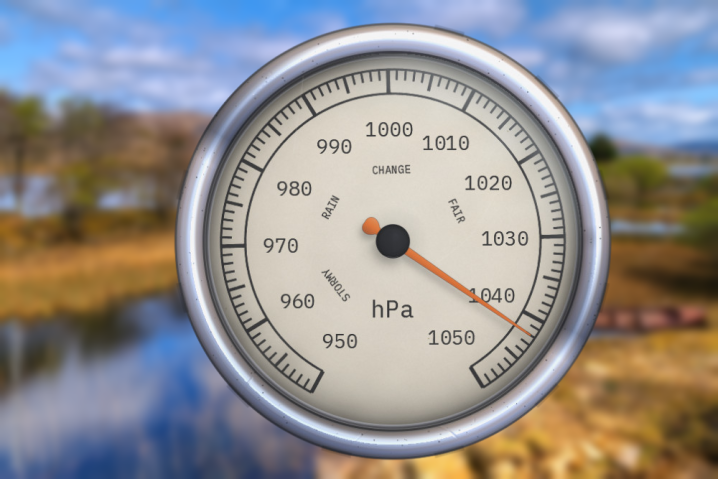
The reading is {"value": 1042, "unit": "hPa"}
